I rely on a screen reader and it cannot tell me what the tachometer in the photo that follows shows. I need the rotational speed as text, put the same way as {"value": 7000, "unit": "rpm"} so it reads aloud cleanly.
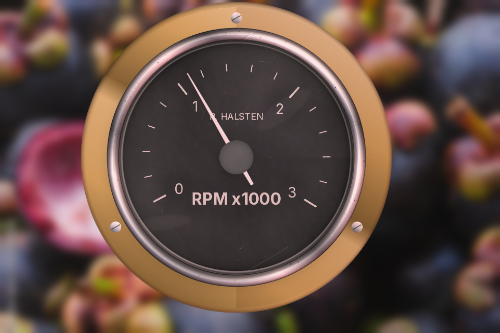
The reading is {"value": 1100, "unit": "rpm"}
